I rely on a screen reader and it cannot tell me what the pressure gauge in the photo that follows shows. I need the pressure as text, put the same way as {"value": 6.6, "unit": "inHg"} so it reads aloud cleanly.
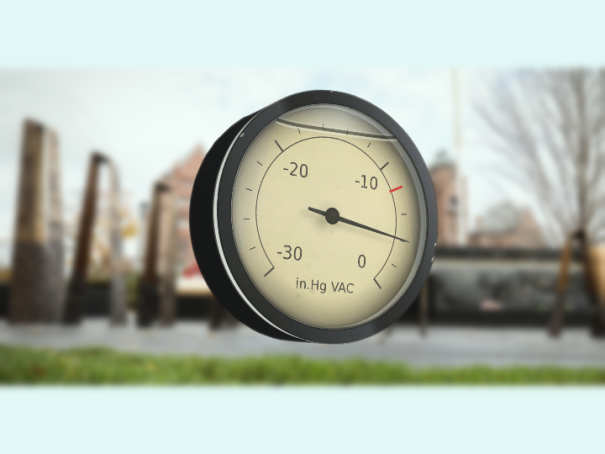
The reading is {"value": -4, "unit": "inHg"}
